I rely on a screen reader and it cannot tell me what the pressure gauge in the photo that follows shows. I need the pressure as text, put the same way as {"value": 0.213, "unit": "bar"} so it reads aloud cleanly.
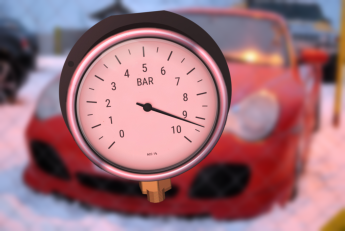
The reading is {"value": 9.25, "unit": "bar"}
